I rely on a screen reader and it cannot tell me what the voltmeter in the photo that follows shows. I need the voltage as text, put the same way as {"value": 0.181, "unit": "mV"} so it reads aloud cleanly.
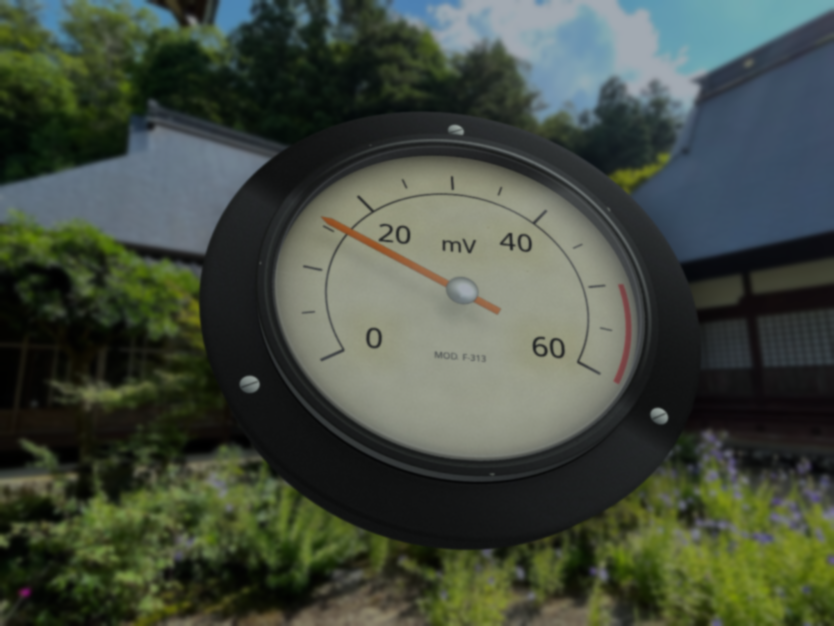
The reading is {"value": 15, "unit": "mV"}
